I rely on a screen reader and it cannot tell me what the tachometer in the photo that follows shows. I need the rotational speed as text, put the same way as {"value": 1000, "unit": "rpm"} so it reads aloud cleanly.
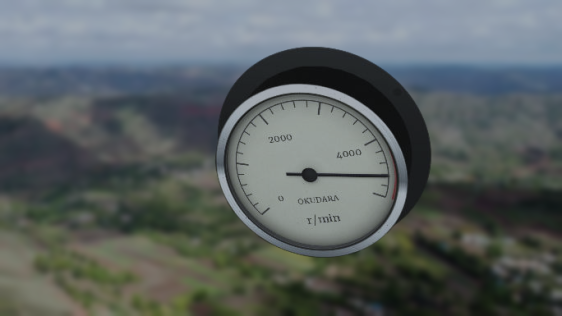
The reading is {"value": 4600, "unit": "rpm"}
